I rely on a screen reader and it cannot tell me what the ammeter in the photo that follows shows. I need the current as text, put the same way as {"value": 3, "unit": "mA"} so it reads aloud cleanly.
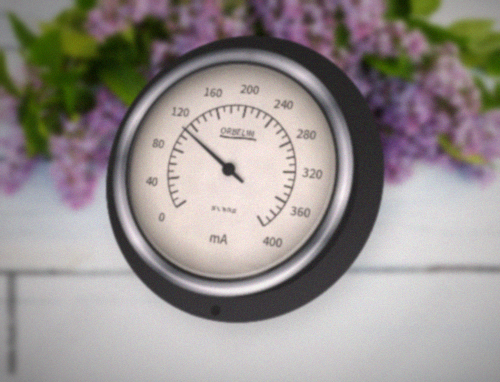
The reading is {"value": 110, "unit": "mA"}
